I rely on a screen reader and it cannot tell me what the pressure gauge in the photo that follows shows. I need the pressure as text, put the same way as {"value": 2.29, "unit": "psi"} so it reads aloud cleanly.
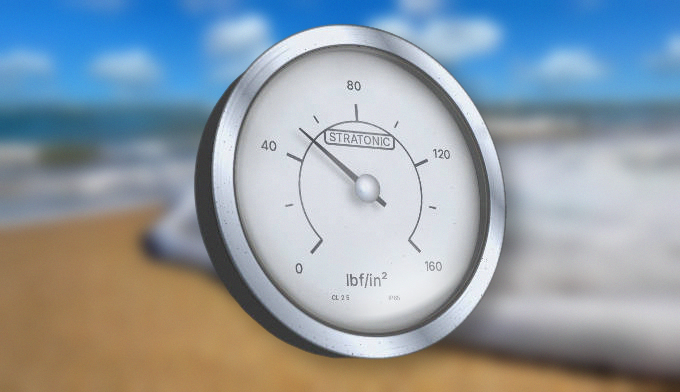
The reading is {"value": 50, "unit": "psi"}
